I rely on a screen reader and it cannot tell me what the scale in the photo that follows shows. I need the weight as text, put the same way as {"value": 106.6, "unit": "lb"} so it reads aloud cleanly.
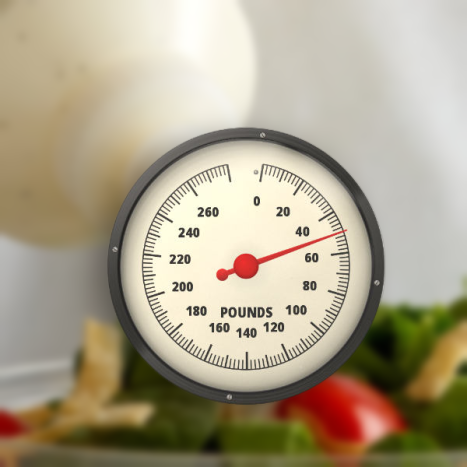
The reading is {"value": 50, "unit": "lb"}
